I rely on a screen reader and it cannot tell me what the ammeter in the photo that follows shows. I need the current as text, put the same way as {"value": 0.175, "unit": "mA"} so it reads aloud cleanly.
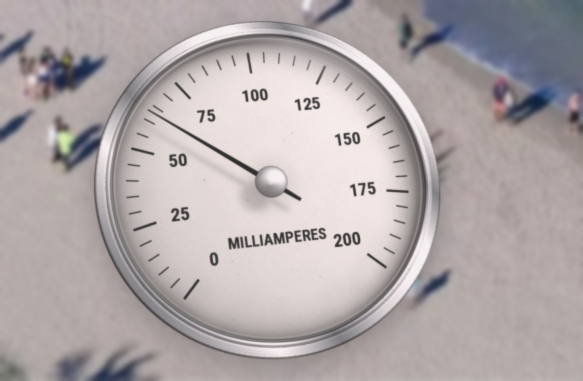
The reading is {"value": 62.5, "unit": "mA"}
